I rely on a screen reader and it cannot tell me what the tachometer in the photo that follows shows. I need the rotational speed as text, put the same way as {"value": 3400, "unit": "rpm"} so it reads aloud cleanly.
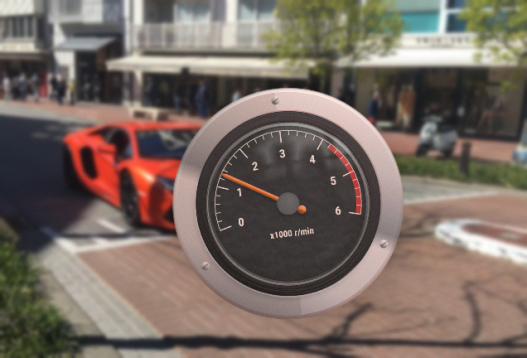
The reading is {"value": 1300, "unit": "rpm"}
